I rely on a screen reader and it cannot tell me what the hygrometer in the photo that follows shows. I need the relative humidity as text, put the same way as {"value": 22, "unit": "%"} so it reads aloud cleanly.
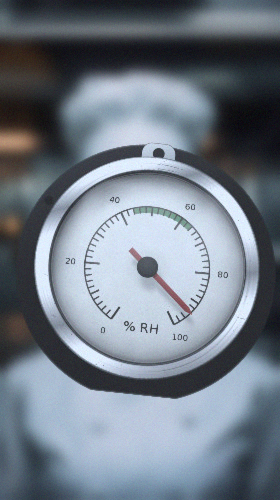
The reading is {"value": 94, "unit": "%"}
